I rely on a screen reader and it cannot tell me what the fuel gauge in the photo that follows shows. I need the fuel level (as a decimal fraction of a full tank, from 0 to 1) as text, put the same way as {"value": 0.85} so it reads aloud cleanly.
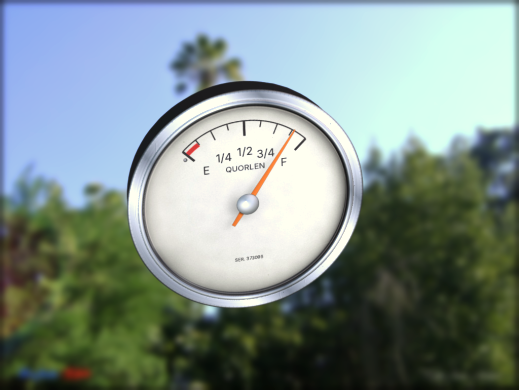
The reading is {"value": 0.875}
